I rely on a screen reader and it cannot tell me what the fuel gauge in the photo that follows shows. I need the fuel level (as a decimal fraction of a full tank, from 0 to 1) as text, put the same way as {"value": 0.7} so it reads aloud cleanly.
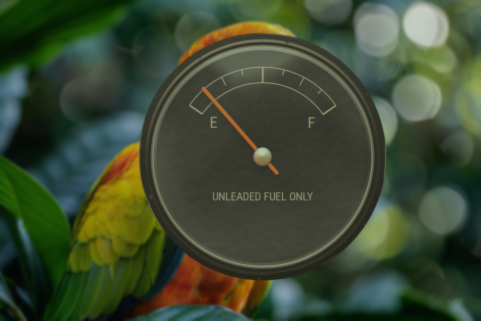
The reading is {"value": 0.125}
